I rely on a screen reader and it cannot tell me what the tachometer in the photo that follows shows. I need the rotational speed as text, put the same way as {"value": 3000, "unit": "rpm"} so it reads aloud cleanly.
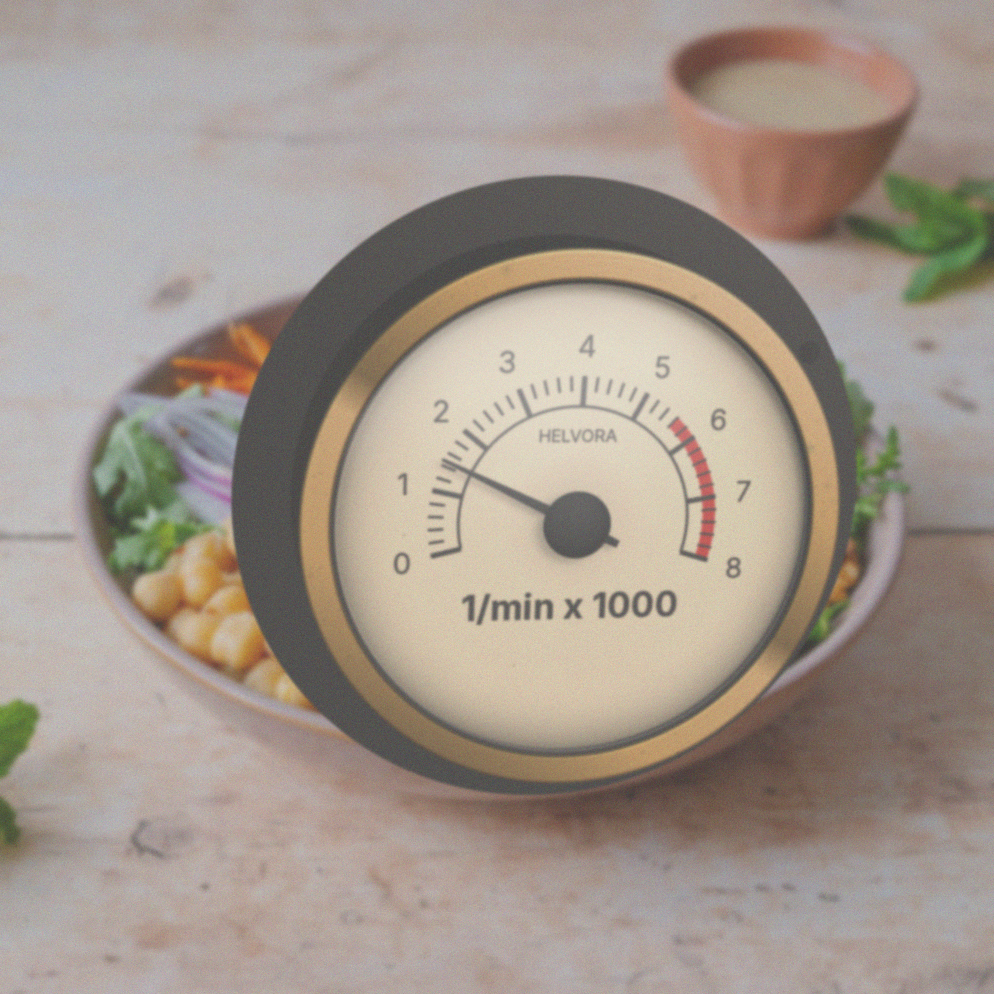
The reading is {"value": 1500, "unit": "rpm"}
